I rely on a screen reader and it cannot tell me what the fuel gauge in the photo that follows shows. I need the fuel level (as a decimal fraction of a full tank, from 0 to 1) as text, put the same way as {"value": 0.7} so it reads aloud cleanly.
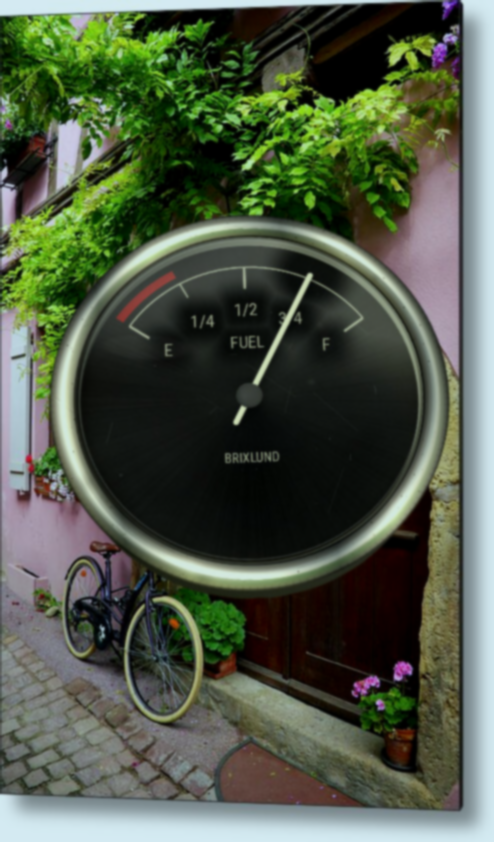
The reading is {"value": 0.75}
